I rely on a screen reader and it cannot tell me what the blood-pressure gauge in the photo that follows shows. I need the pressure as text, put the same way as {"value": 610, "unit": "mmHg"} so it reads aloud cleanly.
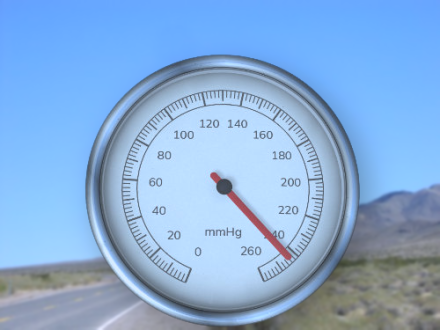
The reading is {"value": 244, "unit": "mmHg"}
